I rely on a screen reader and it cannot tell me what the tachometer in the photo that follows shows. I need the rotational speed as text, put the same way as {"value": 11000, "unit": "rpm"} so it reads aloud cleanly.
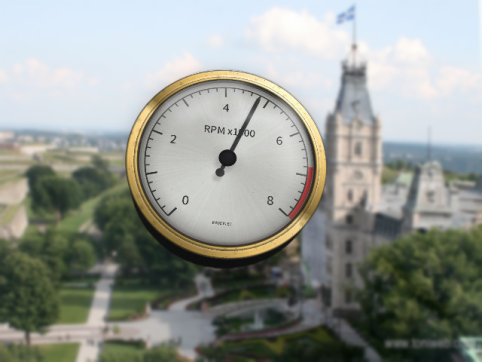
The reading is {"value": 4800, "unit": "rpm"}
